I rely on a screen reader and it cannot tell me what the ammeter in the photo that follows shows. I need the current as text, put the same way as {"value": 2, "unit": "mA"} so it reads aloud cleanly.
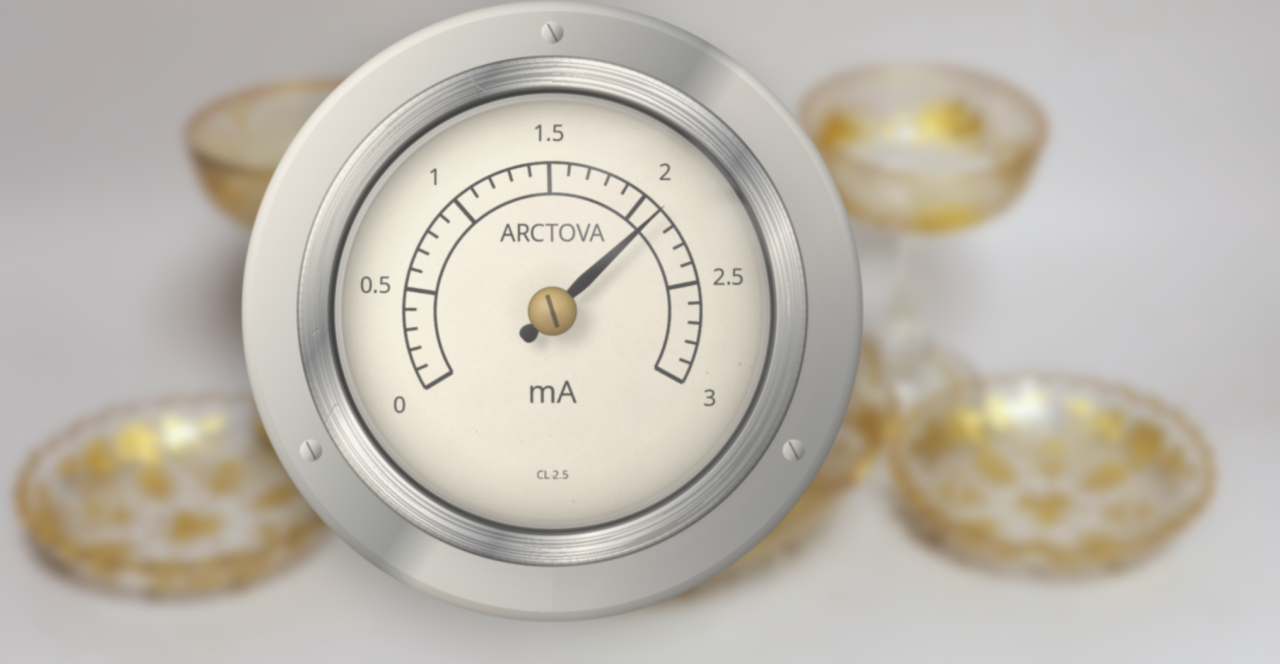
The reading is {"value": 2.1, "unit": "mA"}
